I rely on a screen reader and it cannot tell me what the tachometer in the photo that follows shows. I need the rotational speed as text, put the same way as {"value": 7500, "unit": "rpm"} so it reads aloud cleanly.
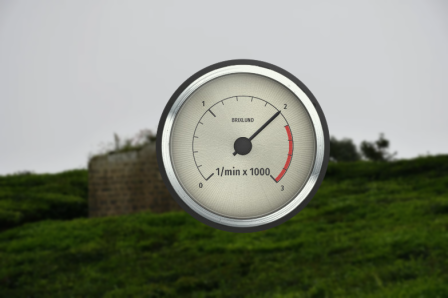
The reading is {"value": 2000, "unit": "rpm"}
